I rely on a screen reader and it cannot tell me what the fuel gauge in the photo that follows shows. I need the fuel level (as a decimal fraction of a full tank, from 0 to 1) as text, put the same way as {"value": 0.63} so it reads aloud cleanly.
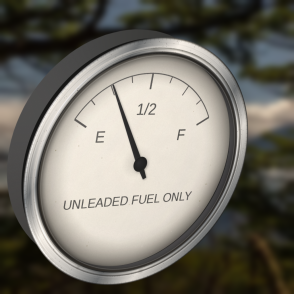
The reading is {"value": 0.25}
